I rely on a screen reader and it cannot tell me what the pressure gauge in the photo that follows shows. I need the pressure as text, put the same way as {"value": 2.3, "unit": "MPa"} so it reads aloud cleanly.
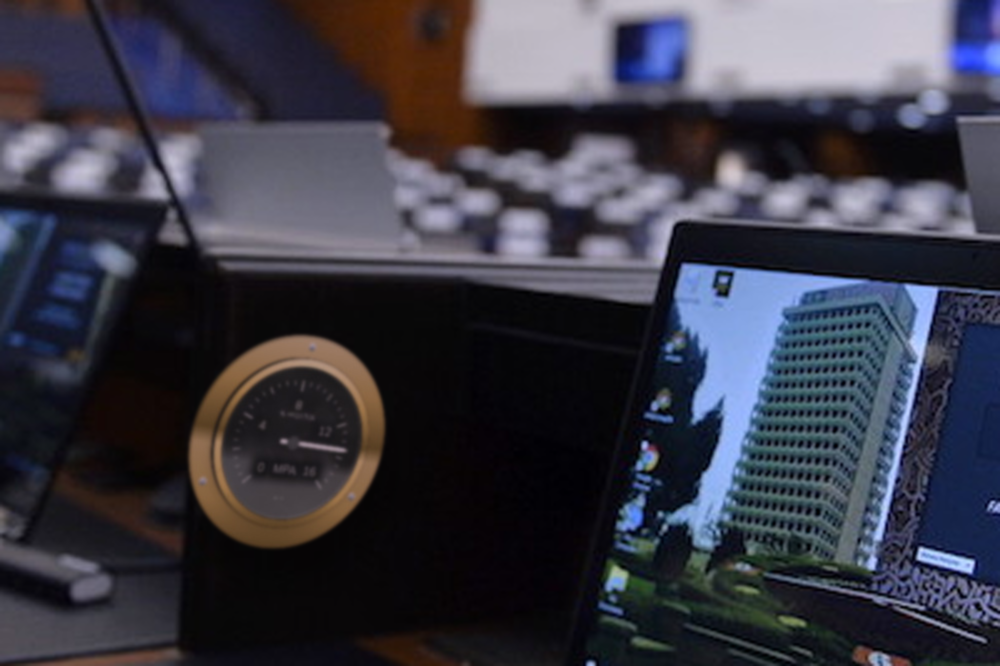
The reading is {"value": 13.5, "unit": "MPa"}
